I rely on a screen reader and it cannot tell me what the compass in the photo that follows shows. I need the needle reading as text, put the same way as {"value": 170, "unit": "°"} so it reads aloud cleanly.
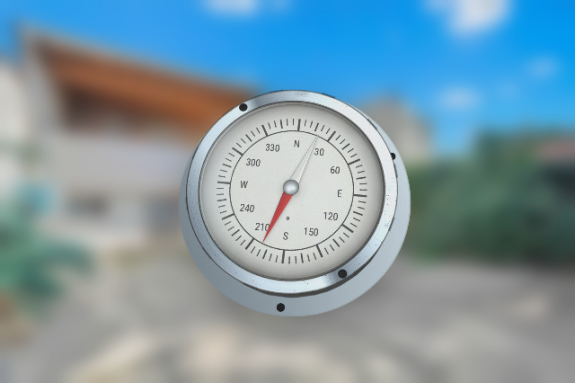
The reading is {"value": 200, "unit": "°"}
